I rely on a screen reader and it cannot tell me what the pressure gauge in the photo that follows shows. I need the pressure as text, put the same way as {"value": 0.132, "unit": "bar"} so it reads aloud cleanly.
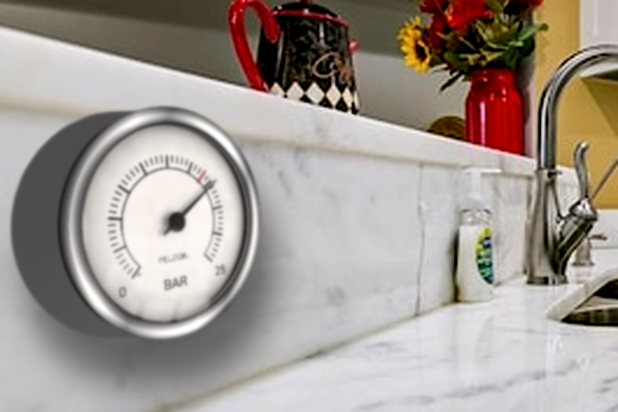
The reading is {"value": 17.5, "unit": "bar"}
